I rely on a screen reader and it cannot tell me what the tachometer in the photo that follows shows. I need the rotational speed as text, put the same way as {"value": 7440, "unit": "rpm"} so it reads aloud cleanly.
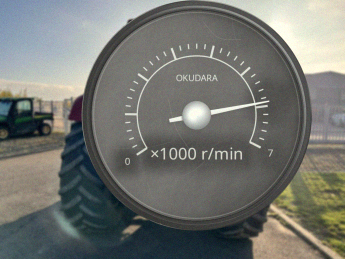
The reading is {"value": 5900, "unit": "rpm"}
